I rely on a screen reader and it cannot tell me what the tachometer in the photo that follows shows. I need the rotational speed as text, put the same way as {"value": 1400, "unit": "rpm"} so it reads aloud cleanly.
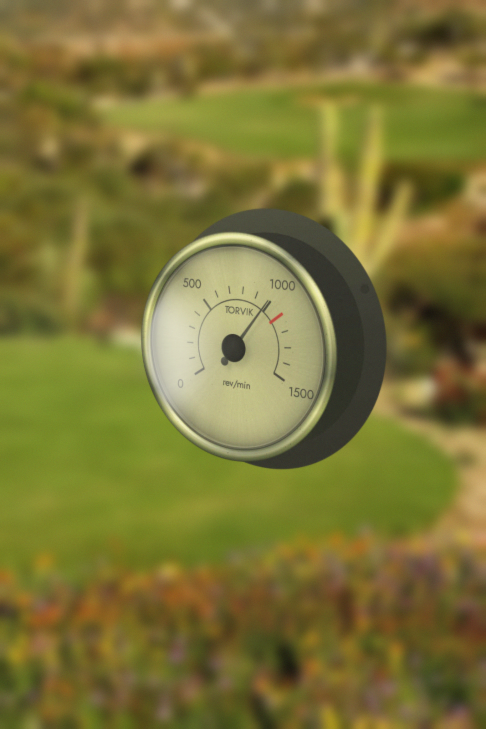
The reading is {"value": 1000, "unit": "rpm"}
